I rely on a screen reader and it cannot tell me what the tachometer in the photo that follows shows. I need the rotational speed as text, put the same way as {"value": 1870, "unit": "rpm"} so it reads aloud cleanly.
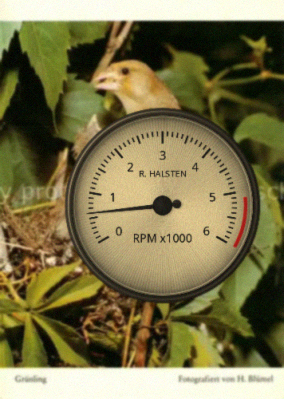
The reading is {"value": 600, "unit": "rpm"}
